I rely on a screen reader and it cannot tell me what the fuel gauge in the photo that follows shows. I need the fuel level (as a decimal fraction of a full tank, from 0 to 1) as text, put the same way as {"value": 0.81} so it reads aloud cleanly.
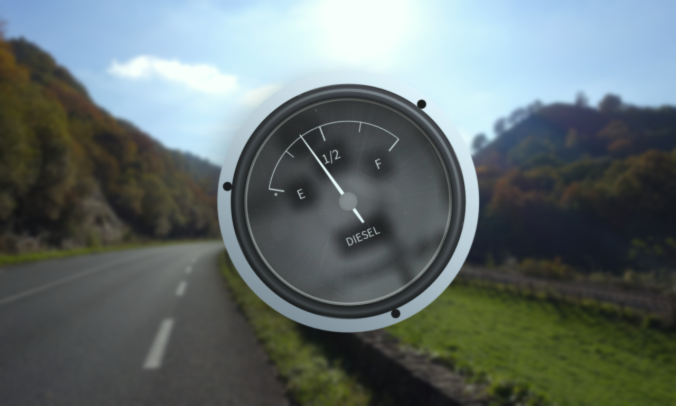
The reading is {"value": 0.375}
